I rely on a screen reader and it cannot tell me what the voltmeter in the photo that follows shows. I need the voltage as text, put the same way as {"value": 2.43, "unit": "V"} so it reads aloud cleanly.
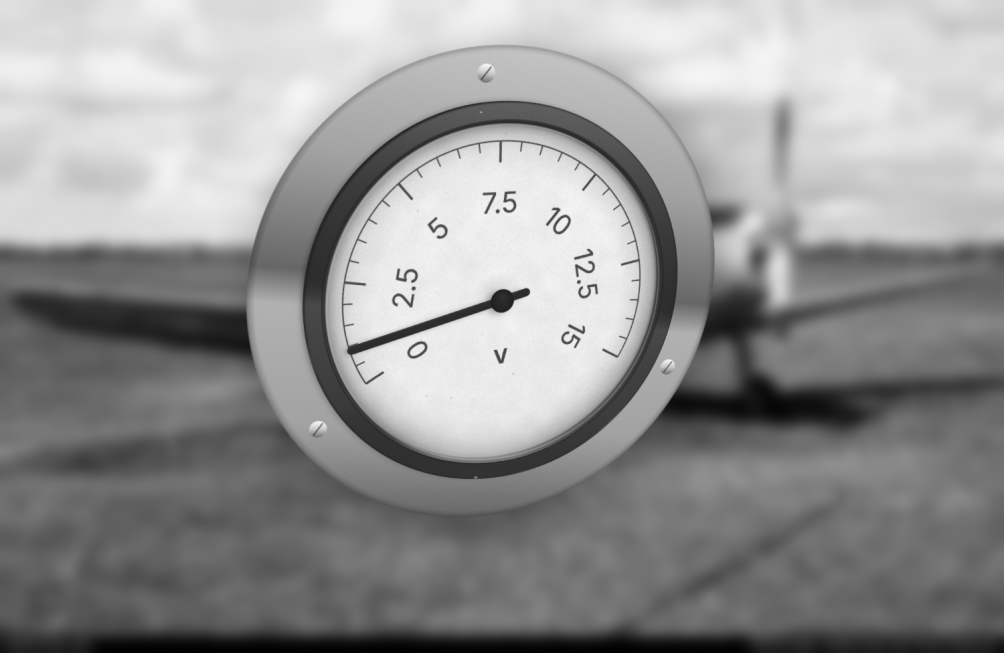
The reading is {"value": 1, "unit": "V"}
